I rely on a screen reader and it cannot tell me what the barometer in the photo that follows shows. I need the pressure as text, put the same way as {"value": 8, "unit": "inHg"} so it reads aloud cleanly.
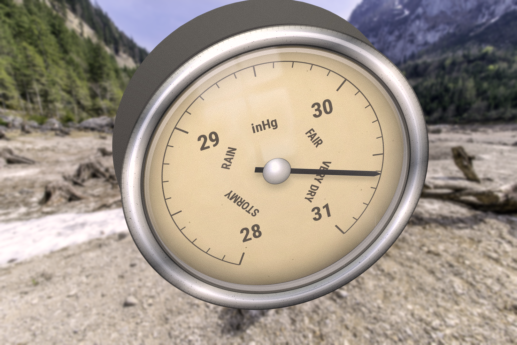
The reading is {"value": 30.6, "unit": "inHg"}
